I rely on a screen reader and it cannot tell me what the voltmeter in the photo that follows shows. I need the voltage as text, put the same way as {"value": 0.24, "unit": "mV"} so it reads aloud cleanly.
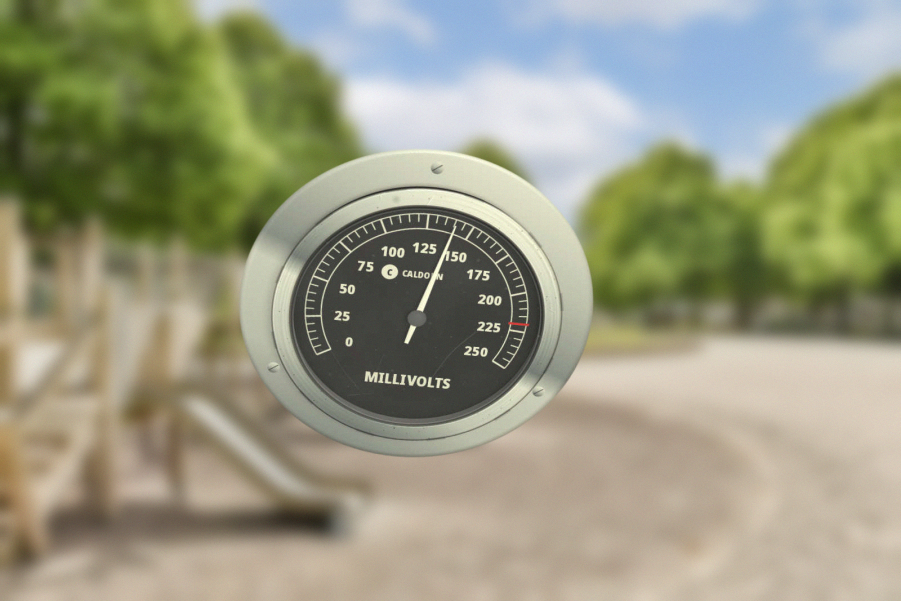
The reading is {"value": 140, "unit": "mV"}
